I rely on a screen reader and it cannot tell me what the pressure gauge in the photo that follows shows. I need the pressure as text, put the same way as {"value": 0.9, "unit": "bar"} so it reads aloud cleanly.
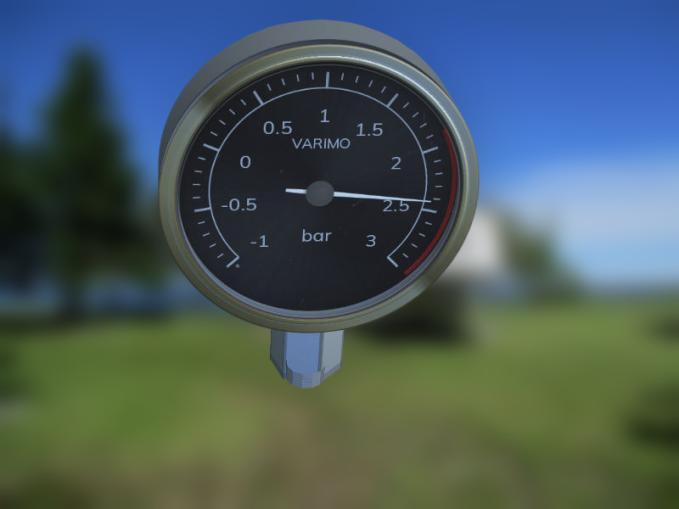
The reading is {"value": 2.4, "unit": "bar"}
